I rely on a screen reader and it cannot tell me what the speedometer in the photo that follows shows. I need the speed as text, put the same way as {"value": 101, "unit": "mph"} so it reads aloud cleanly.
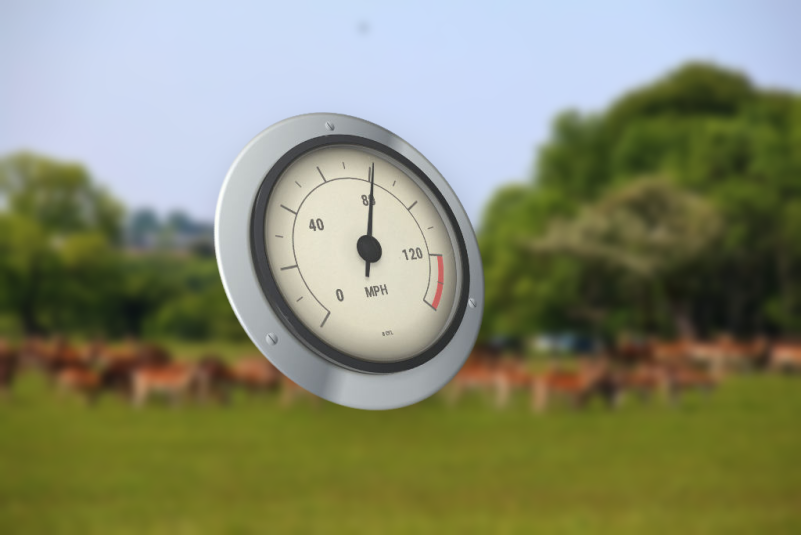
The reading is {"value": 80, "unit": "mph"}
